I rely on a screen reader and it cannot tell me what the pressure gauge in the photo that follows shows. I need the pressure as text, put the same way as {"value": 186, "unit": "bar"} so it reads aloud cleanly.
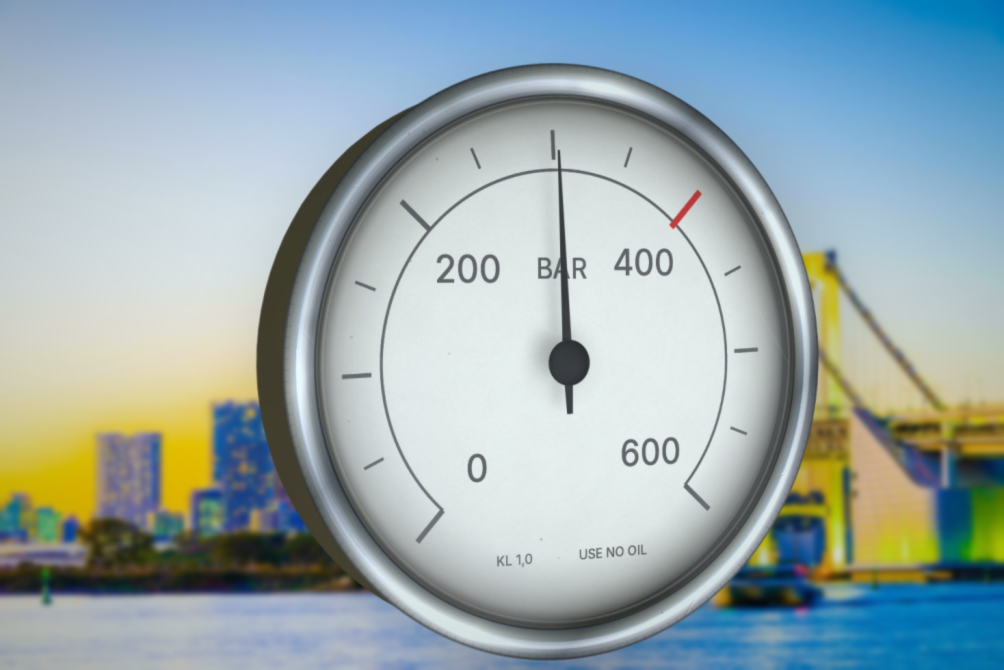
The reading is {"value": 300, "unit": "bar"}
